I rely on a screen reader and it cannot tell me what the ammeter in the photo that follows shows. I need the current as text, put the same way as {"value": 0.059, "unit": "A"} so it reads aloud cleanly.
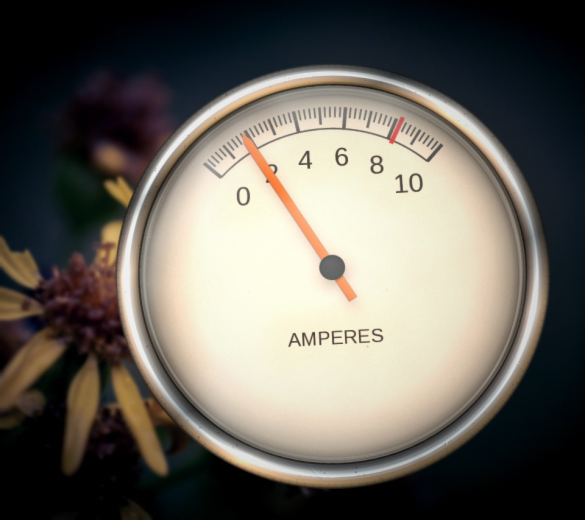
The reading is {"value": 1.8, "unit": "A"}
